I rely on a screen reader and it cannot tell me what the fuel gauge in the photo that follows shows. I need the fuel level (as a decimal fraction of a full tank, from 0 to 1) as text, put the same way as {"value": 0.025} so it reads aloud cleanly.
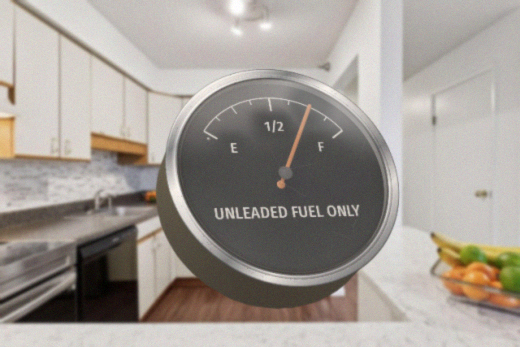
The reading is {"value": 0.75}
